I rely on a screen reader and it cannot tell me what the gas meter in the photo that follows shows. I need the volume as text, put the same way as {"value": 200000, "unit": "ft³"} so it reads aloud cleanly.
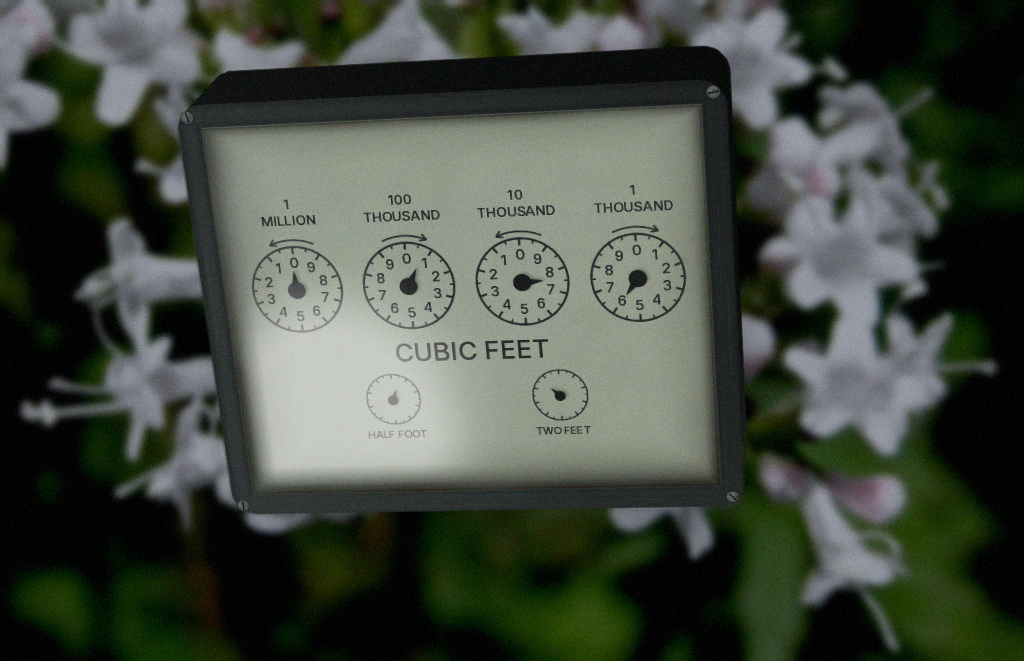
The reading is {"value": 7600, "unit": "ft³"}
